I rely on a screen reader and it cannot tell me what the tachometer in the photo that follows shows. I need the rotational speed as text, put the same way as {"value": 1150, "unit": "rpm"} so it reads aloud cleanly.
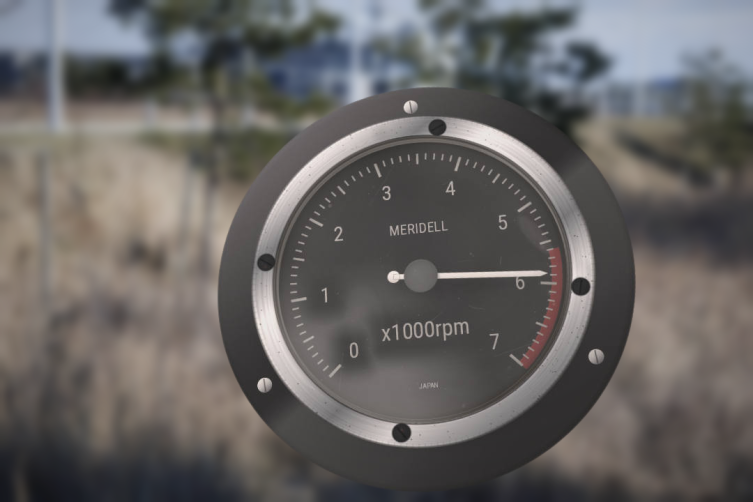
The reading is {"value": 5900, "unit": "rpm"}
